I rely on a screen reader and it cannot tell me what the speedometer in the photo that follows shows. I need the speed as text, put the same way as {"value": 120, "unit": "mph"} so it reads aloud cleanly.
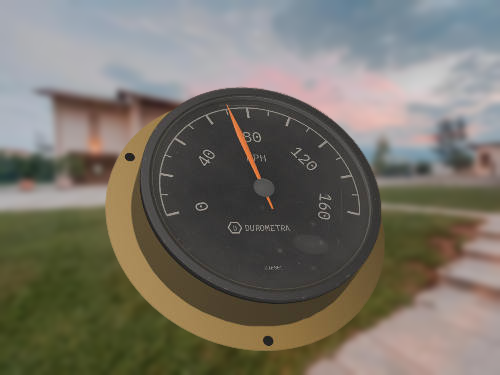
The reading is {"value": 70, "unit": "mph"}
